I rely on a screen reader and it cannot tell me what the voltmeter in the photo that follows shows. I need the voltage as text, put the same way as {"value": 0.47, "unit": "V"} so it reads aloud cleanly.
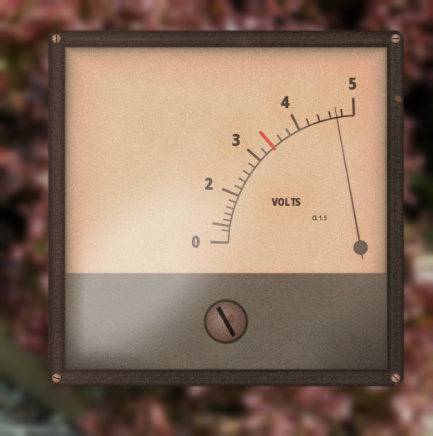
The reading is {"value": 4.7, "unit": "V"}
